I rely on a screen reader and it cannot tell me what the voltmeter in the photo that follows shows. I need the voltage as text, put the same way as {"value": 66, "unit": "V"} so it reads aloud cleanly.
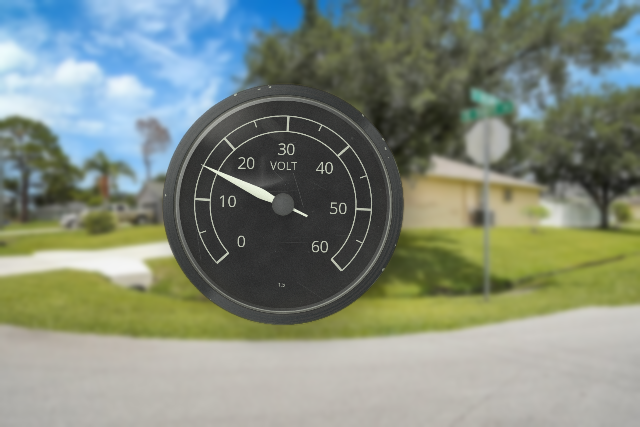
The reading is {"value": 15, "unit": "V"}
